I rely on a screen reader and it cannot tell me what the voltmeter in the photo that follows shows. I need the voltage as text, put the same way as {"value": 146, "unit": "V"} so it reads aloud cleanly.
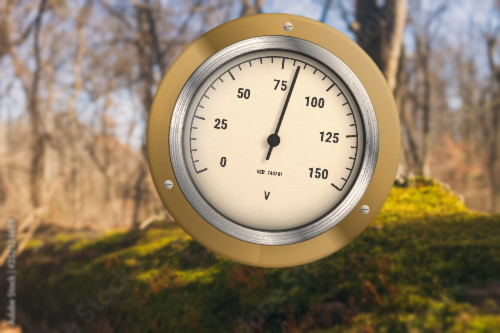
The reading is {"value": 82.5, "unit": "V"}
